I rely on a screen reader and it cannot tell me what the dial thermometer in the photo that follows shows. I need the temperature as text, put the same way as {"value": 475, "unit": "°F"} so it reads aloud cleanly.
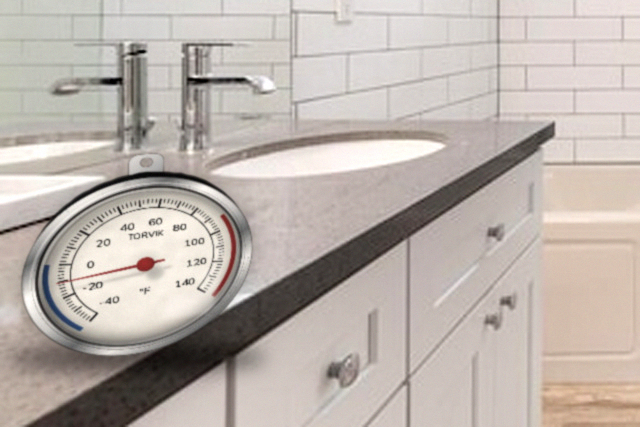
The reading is {"value": -10, "unit": "°F"}
